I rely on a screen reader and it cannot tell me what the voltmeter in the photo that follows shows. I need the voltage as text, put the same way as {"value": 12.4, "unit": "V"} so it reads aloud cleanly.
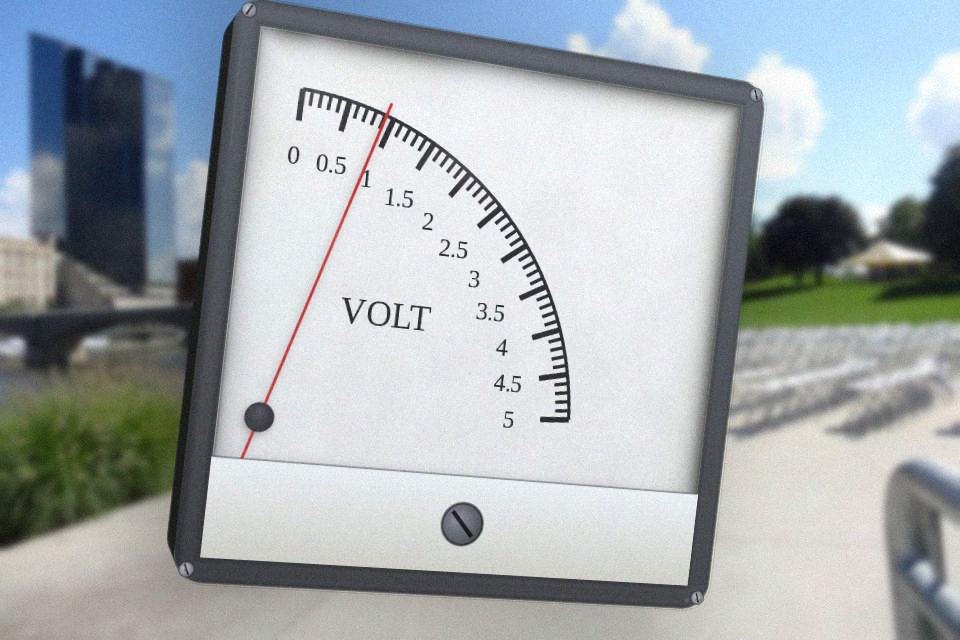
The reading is {"value": 0.9, "unit": "V"}
